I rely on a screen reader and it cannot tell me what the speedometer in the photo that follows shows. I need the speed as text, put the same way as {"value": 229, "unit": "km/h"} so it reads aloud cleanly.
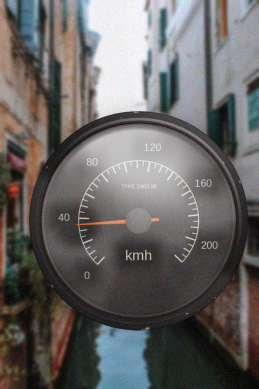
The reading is {"value": 35, "unit": "km/h"}
